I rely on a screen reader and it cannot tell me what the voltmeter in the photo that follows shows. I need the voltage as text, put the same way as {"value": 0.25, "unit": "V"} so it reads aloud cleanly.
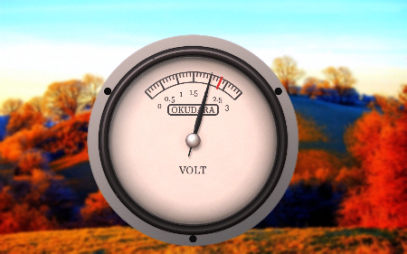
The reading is {"value": 2, "unit": "V"}
